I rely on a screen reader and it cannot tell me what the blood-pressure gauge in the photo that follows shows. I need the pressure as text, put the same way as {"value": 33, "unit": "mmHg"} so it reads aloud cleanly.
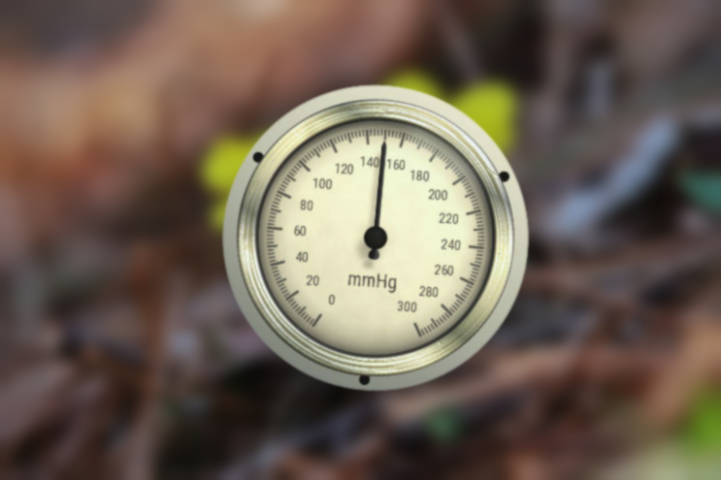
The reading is {"value": 150, "unit": "mmHg"}
